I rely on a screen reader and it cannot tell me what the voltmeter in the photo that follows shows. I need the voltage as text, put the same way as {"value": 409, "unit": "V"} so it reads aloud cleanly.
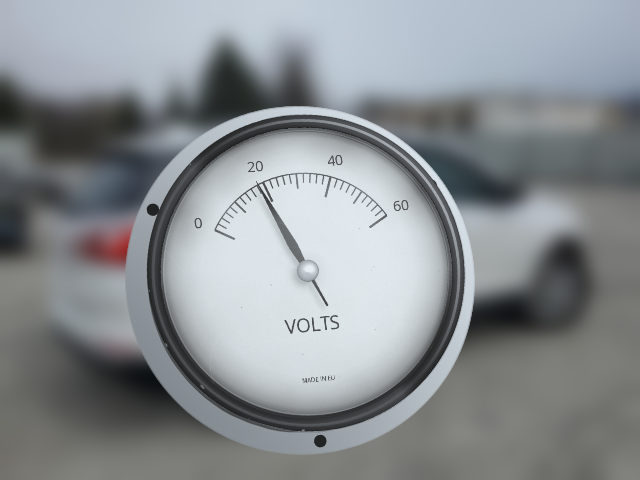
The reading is {"value": 18, "unit": "V"}
